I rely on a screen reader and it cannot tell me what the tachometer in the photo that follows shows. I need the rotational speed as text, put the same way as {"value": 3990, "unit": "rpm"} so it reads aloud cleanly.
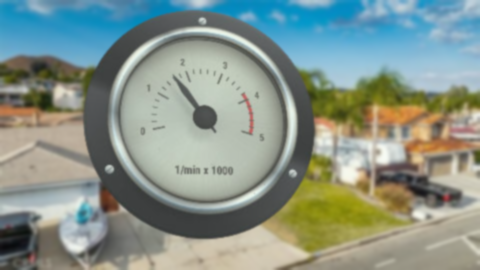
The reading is {"value": 1600, "unit": "rpm"}
